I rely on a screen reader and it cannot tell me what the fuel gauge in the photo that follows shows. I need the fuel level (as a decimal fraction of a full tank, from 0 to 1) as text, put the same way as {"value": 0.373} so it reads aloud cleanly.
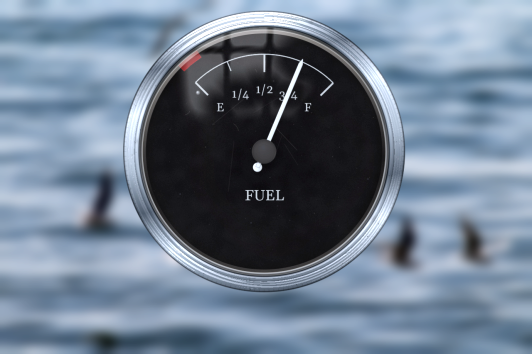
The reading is {"value": 0.75}
